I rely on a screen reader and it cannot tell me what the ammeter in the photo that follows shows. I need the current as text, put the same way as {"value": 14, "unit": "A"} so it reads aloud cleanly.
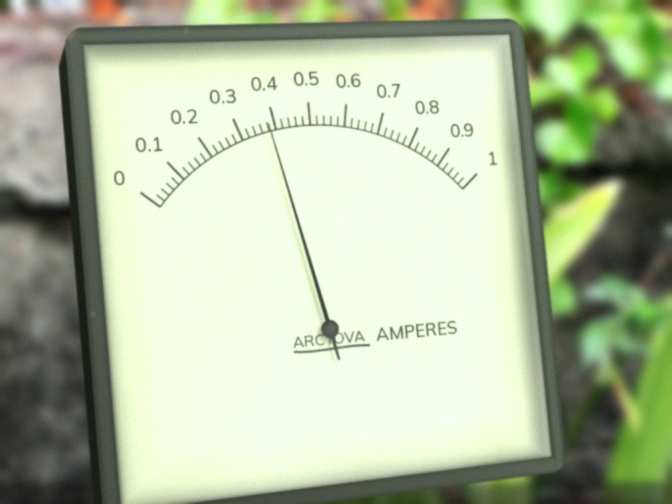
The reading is {"value": 0.38, "unit": "A"}
